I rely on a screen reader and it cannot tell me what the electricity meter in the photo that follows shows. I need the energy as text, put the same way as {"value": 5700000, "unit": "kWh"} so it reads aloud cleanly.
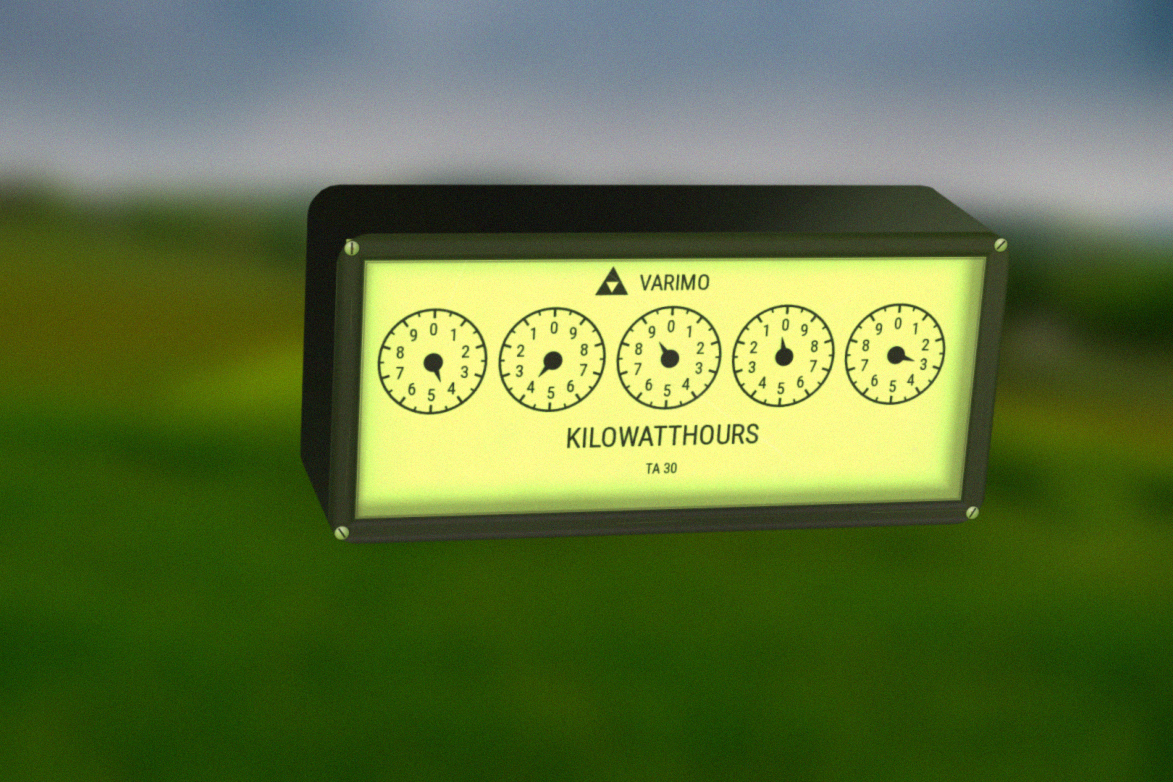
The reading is {"value": 43903, "unit": "kWh"}
